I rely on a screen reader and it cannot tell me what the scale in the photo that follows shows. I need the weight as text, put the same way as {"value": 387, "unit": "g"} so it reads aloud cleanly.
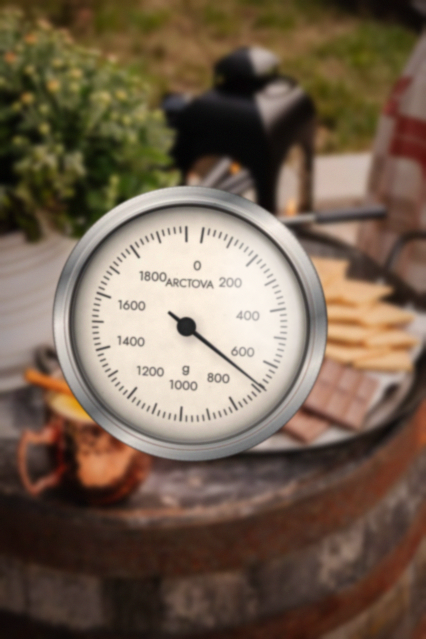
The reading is {"value": 680, "unit": "g"}
